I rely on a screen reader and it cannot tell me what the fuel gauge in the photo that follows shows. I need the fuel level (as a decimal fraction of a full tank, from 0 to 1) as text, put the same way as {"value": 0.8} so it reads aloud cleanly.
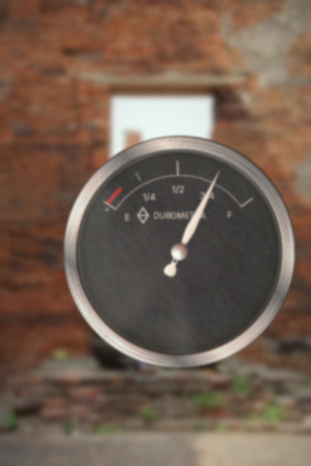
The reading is {"value": 0.75}
